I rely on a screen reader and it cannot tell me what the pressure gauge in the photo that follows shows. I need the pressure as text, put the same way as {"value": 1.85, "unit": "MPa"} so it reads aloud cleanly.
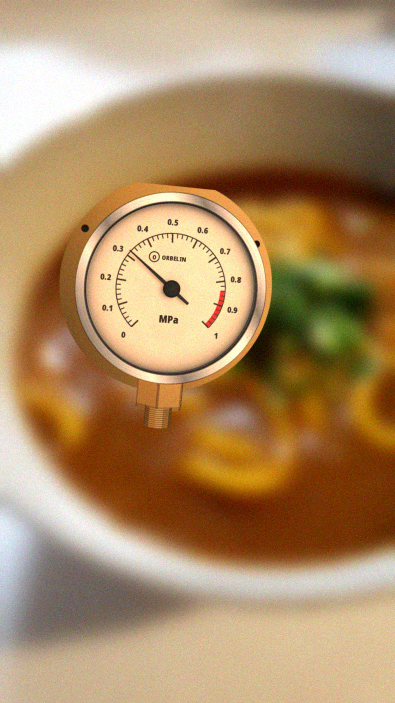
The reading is {"value": 0.32, "unit": "MPa"}
